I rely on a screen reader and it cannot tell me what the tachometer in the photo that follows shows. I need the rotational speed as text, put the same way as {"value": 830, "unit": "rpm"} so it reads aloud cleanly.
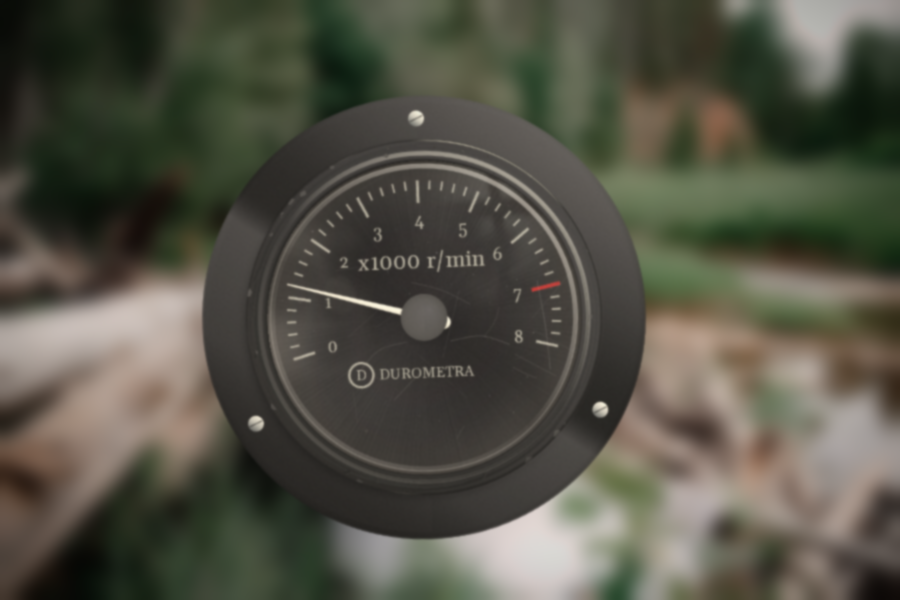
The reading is {"value": 1200, "unit": "rpm"}
